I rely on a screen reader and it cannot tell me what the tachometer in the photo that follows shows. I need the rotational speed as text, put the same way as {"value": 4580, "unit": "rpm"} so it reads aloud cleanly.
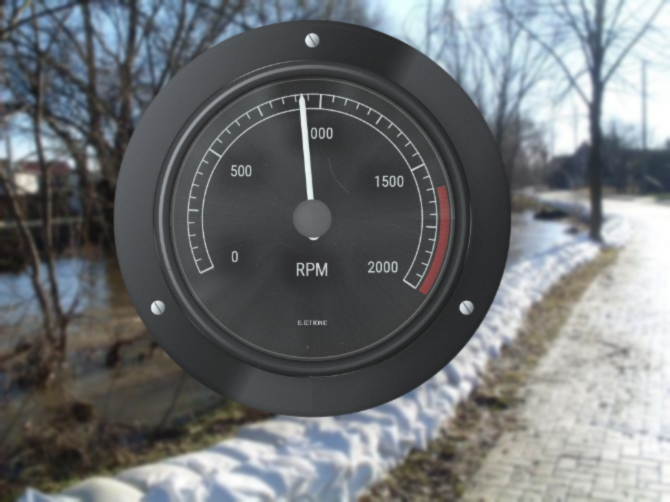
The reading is {"value": 925, "unit": "rpm"}
